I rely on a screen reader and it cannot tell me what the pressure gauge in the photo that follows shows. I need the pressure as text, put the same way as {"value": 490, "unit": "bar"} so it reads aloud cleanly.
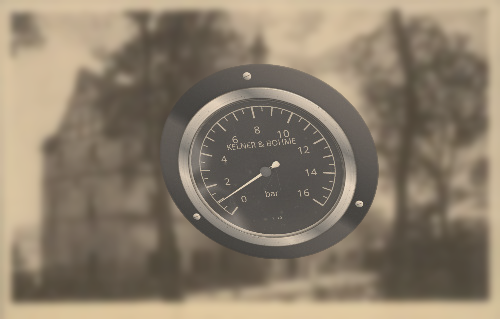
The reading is {"value": 1, "unit": "bar"}
